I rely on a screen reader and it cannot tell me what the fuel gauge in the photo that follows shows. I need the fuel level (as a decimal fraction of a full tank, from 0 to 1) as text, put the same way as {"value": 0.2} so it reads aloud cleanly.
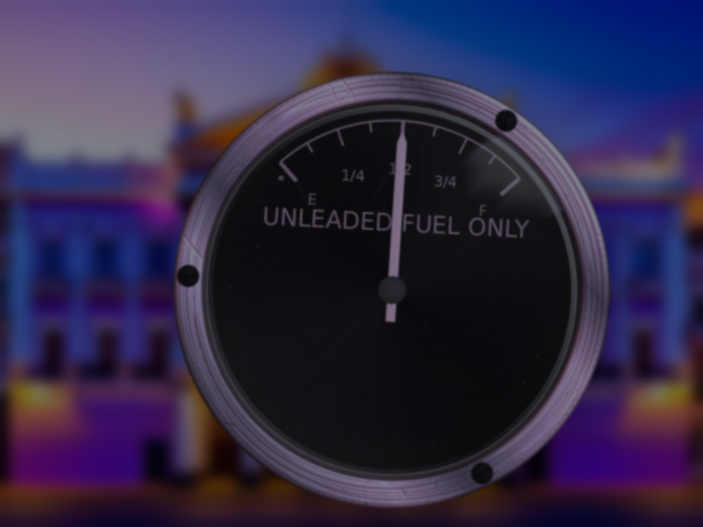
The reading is {"value": 0.5}
